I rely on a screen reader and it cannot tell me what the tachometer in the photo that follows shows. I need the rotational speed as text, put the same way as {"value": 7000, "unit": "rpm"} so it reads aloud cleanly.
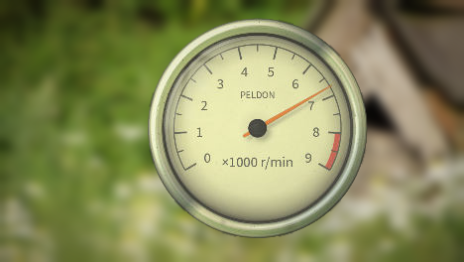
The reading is {"value": 6750, "unit": "rpm"}
